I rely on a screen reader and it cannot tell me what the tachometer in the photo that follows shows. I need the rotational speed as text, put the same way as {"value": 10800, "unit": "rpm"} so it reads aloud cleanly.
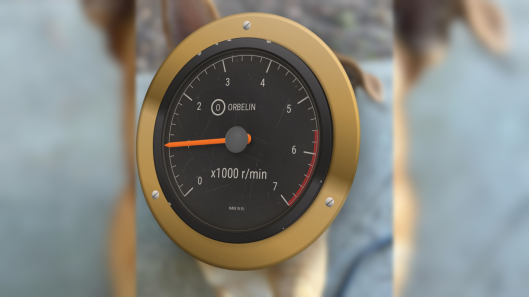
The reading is {"value": 1000, "unit": "rpm"}
